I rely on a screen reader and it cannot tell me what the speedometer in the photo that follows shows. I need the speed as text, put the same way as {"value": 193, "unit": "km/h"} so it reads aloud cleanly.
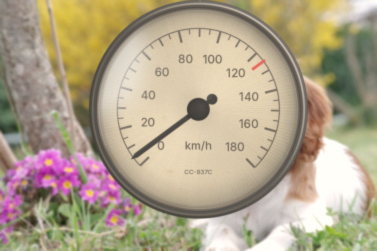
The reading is {"value": 5, "unit": "km/h"}
